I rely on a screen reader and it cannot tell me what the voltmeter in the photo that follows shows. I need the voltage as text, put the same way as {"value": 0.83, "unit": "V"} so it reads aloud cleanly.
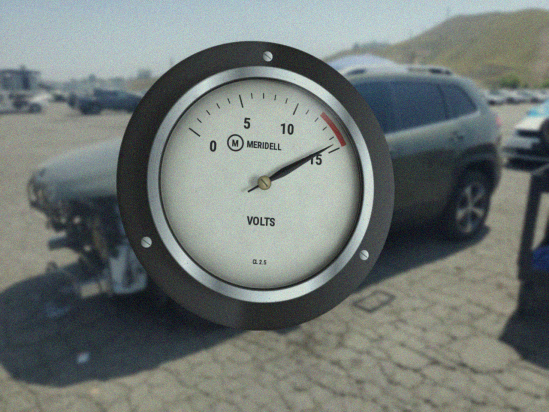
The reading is {"value": 14.5, "unit": "V"}
